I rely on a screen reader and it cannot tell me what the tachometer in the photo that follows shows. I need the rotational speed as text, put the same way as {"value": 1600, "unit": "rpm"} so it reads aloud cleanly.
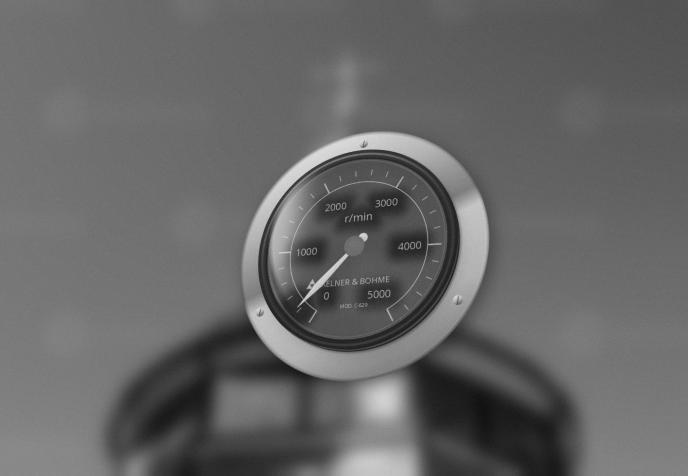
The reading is {"value": 200, "unit": "rpm"}
